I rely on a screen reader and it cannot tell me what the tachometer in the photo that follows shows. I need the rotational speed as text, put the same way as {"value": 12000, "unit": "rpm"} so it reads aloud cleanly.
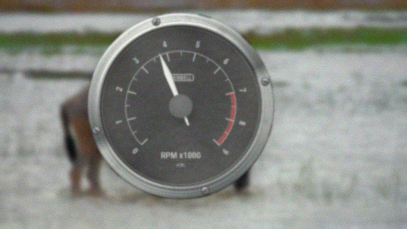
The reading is {"value": 3750, "unit": "rpm"}
